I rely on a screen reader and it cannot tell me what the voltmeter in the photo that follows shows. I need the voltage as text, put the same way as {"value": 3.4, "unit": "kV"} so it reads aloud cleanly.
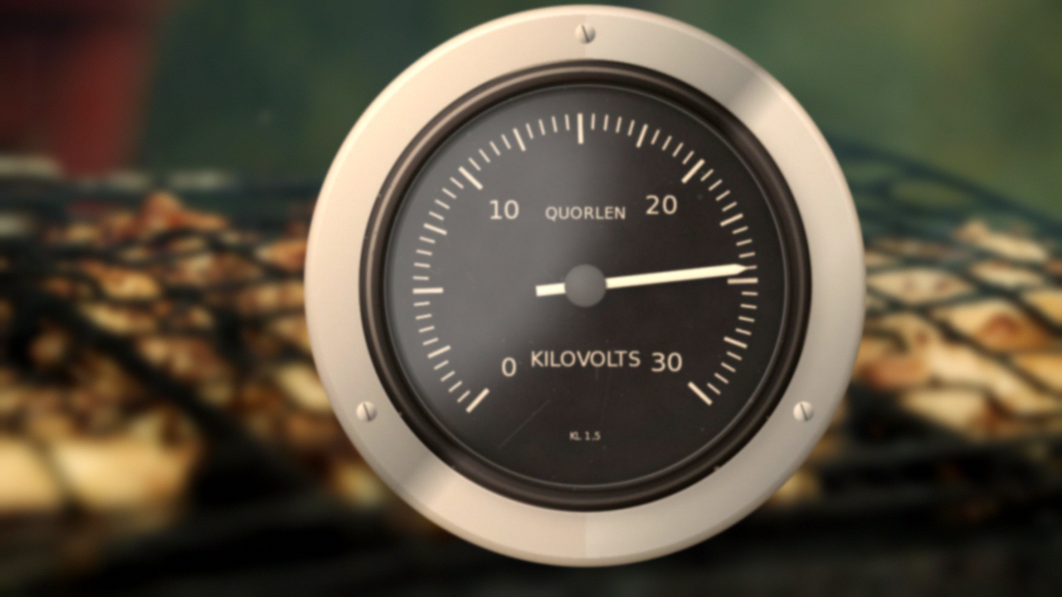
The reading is {"value": 24.5, "unit": "kV"}
